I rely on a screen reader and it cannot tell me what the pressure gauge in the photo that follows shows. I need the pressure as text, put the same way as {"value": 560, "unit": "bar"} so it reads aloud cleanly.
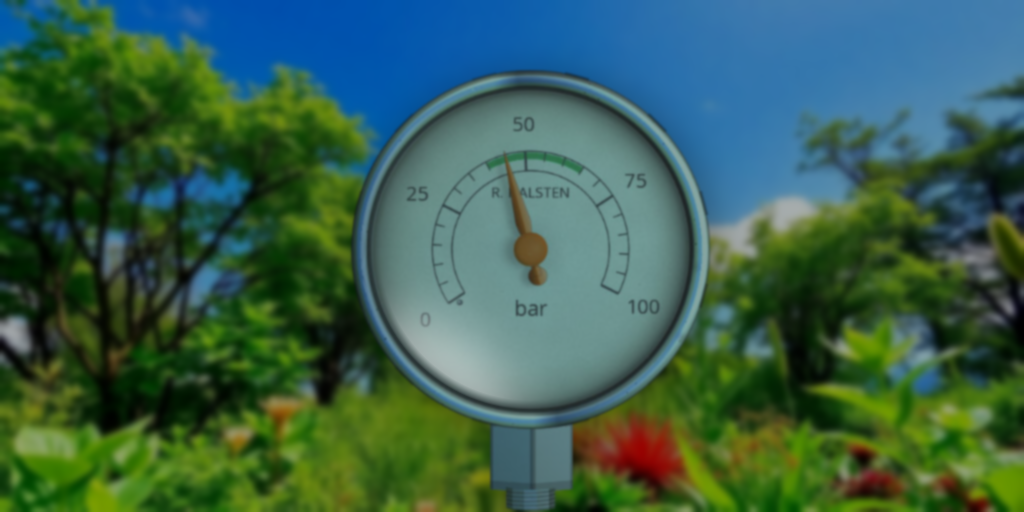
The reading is {"value": 45, "unit": "bar"}
